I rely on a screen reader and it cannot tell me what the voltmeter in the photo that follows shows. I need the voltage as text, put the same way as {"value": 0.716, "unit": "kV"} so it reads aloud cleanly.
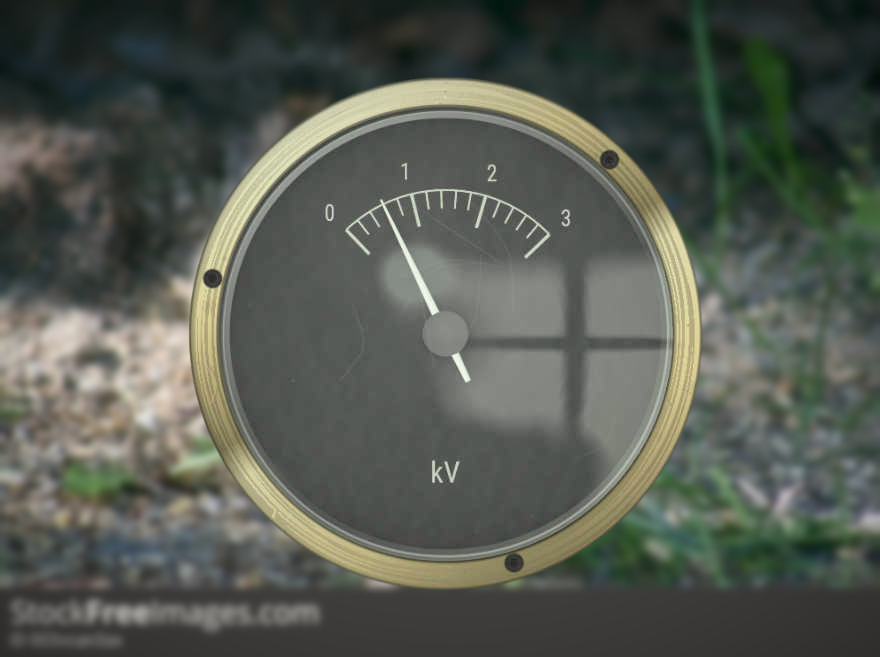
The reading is {"value": 0.6, "unit": "kV"}
